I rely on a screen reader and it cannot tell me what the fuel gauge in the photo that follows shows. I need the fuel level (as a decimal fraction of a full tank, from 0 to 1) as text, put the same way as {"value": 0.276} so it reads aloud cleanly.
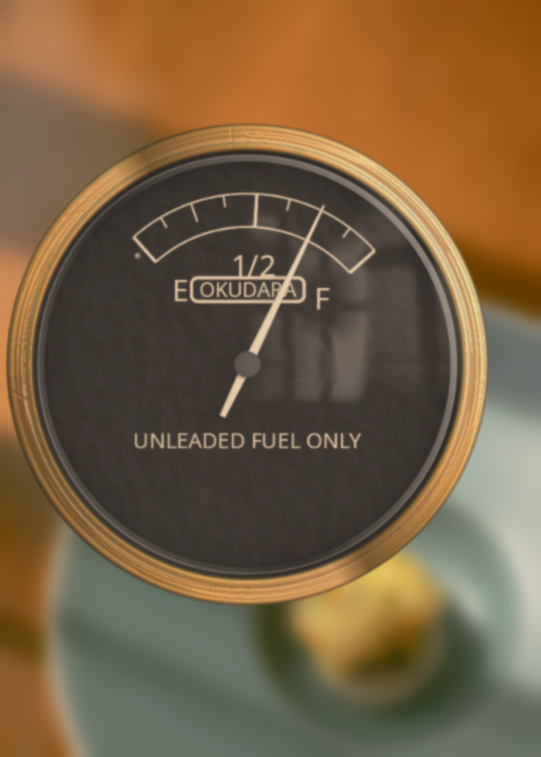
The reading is {"value": 0.75}
